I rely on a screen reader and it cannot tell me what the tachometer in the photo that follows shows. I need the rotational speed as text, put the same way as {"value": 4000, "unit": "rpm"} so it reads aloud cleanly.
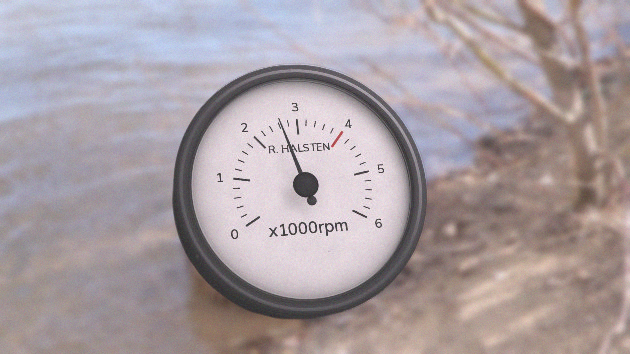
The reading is {"value": 2600, "unit": "rpm"}
